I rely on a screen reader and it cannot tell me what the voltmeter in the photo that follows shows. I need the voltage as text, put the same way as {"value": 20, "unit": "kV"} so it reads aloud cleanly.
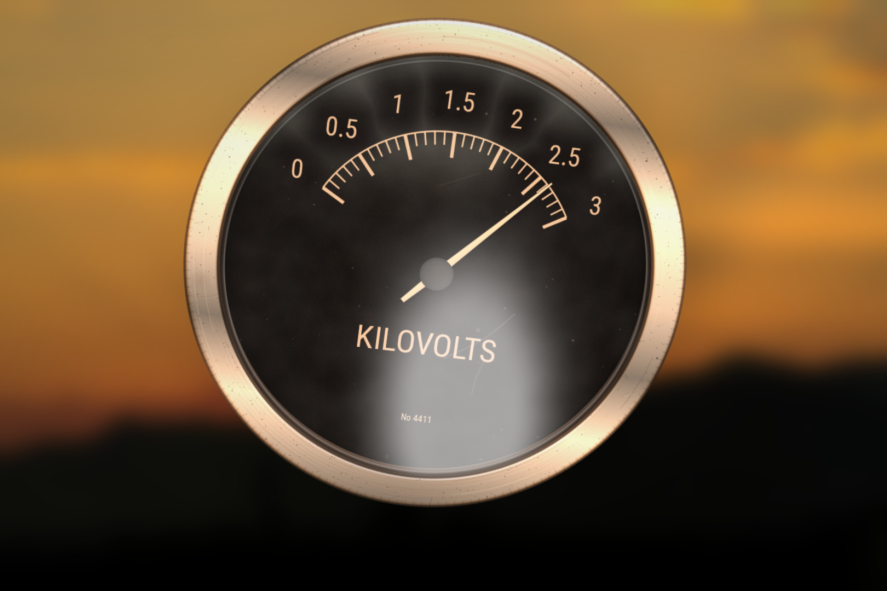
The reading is {"value": 2.6, "unit": "kV"}
